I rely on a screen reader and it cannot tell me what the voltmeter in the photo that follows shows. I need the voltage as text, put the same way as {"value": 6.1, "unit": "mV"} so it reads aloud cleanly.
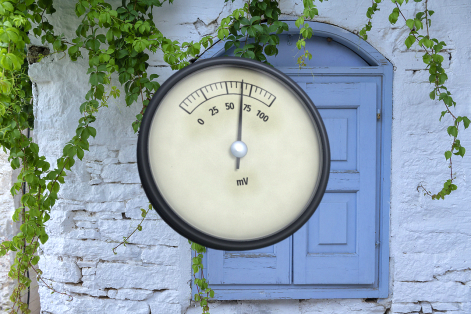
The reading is {"value": 65, "unit": "mV"}
